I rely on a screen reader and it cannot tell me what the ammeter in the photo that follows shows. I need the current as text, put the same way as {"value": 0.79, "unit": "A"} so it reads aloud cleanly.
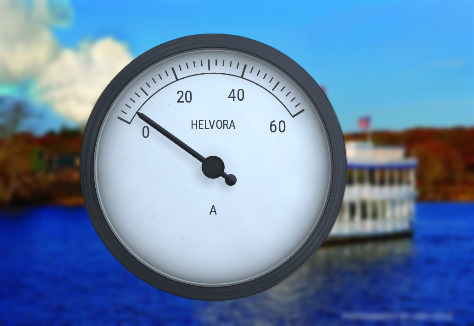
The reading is {"value": 4, "unit": "A"}
